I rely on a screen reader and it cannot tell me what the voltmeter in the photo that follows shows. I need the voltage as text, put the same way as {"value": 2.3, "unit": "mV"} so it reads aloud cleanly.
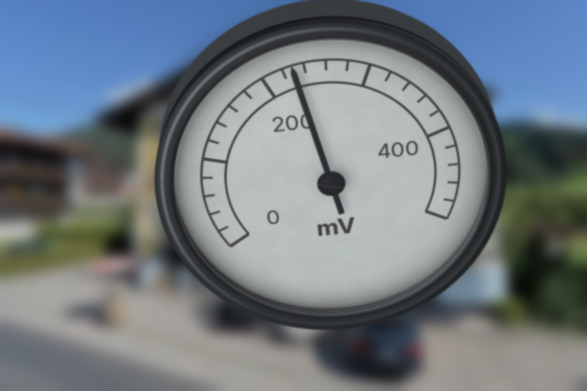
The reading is {"value": 230, "unit": "mV"}
